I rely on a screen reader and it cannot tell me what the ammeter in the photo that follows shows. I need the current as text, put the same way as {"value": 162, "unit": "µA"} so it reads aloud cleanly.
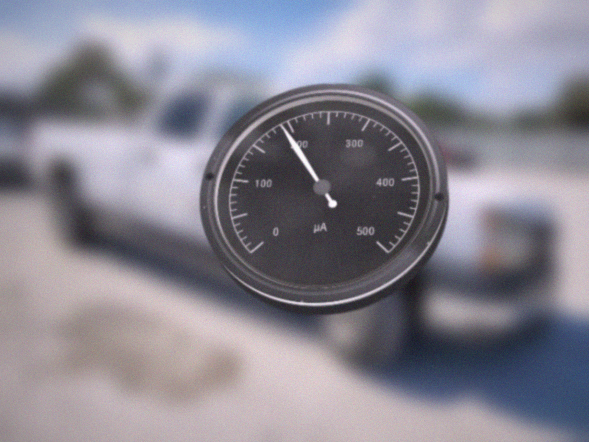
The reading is {"value": 190, "unit": "µA"}
